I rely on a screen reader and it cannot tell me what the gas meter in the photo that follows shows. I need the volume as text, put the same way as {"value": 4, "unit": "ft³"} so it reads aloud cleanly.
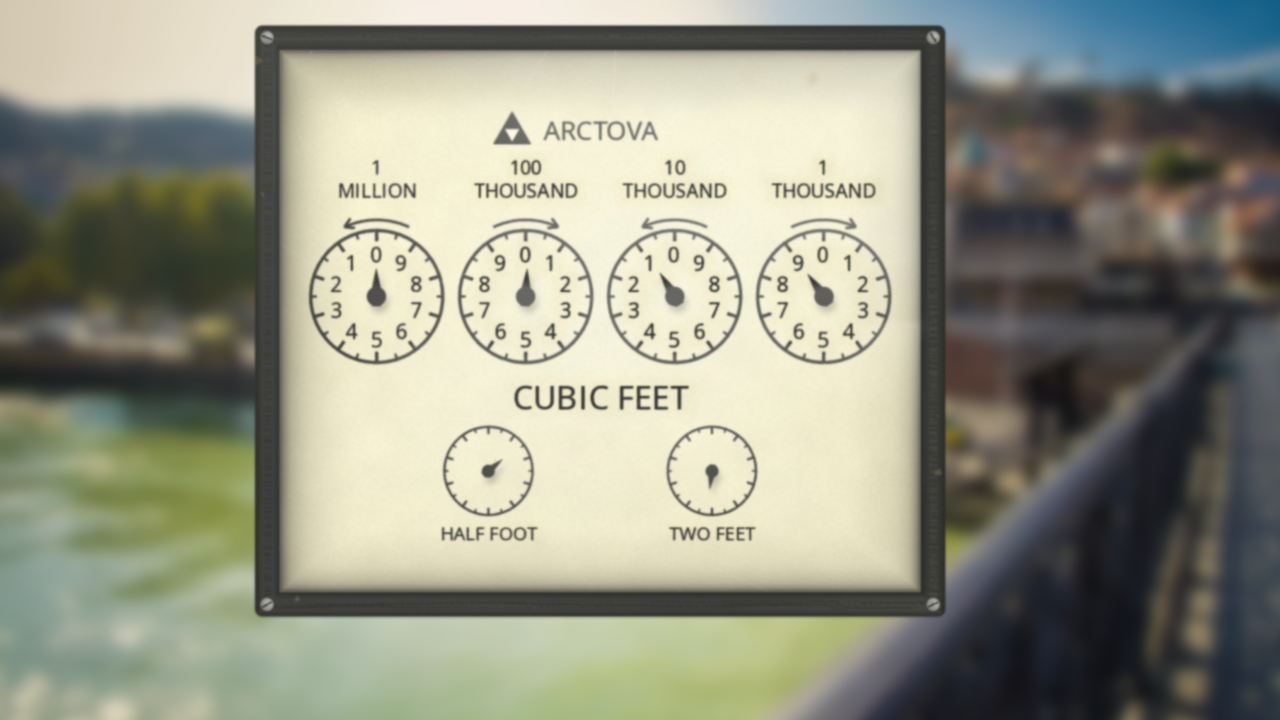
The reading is {"value": 900, "unit": "ft³"}
